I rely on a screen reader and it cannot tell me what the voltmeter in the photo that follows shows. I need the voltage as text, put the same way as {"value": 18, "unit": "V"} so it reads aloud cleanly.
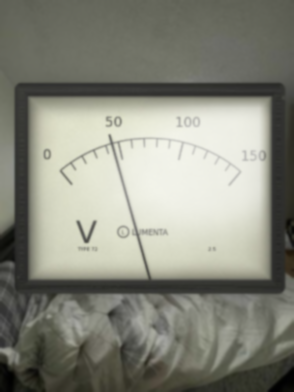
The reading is {"value": 45, "unit": "V"}
